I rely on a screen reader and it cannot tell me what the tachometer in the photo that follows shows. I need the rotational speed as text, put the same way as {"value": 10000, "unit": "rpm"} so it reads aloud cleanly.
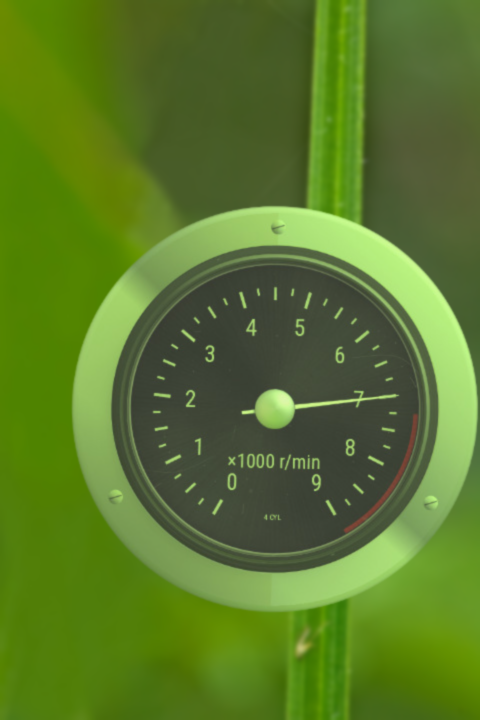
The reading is {"value": 7000, "unit": "rpm"}
